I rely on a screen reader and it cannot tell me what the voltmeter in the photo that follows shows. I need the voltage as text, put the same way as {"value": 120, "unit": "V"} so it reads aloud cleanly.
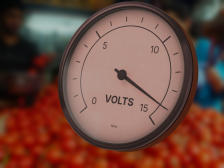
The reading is {"value": 14, "unit": "V"}
